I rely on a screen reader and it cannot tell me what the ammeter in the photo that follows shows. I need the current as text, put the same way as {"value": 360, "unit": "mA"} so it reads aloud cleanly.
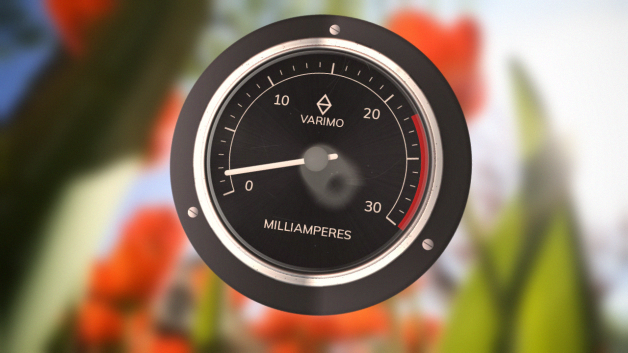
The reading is {"value": 1.5, "unit": "mA"}
